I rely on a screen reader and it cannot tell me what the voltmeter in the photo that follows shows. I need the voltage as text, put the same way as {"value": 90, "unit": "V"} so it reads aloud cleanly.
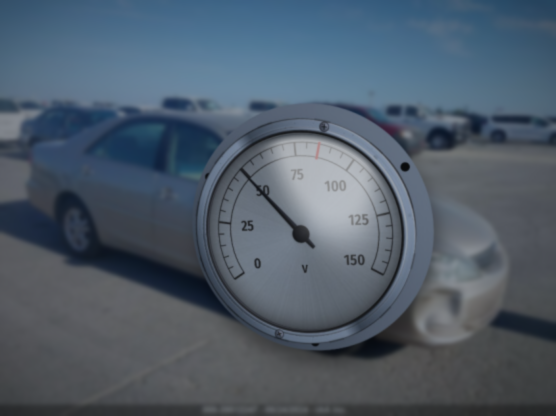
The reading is {"value": 50, "unit": "V"}
